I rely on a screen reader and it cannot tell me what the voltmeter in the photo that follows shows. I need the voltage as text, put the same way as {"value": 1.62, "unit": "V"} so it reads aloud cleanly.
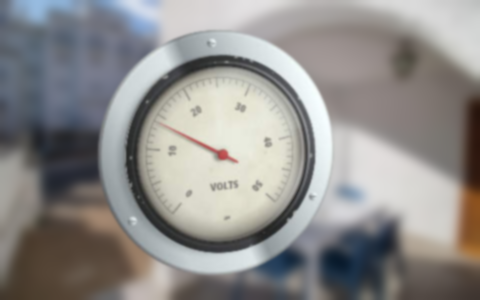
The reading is {"value": 14, "unit": "V"}
